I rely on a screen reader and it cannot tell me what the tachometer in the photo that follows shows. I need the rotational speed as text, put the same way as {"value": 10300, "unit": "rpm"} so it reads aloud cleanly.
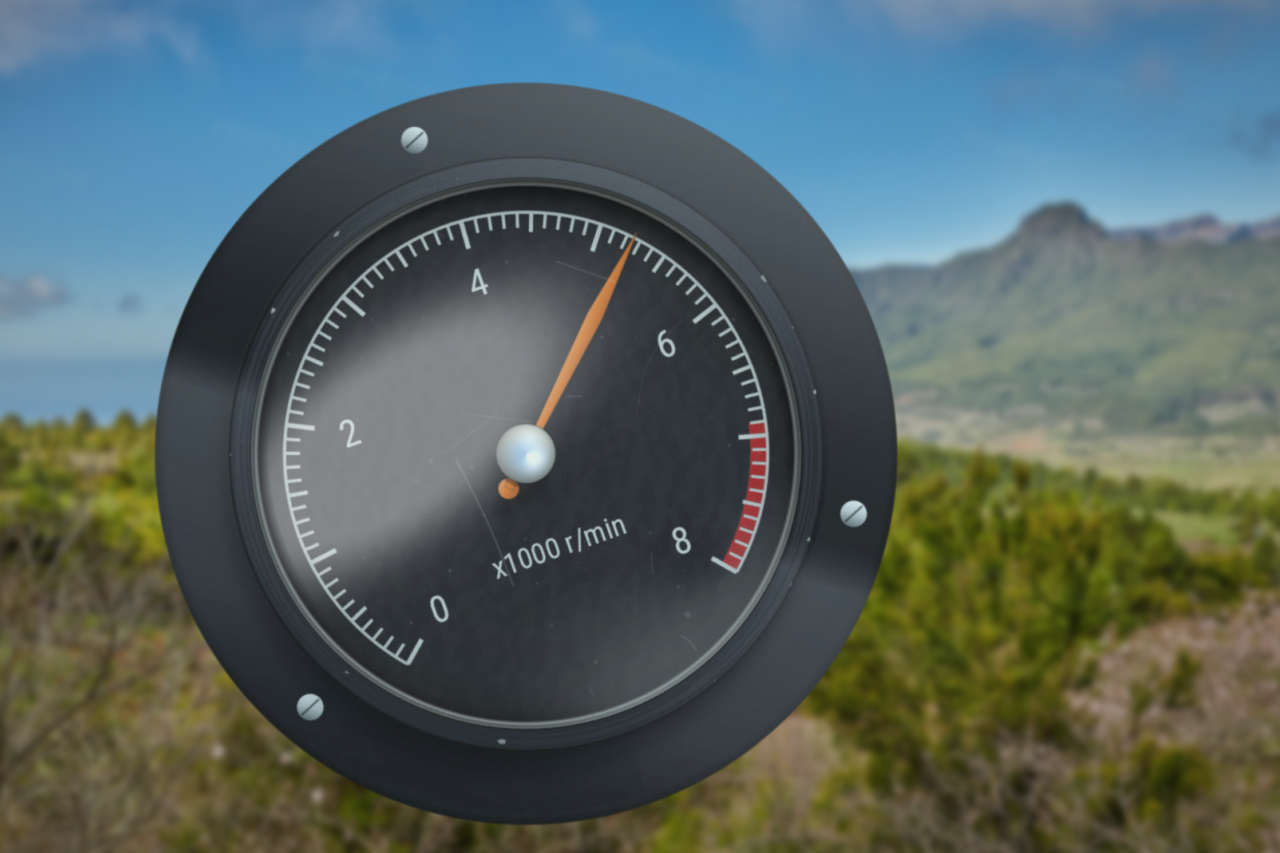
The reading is {"value": 5250, "unit": "rpm"}
